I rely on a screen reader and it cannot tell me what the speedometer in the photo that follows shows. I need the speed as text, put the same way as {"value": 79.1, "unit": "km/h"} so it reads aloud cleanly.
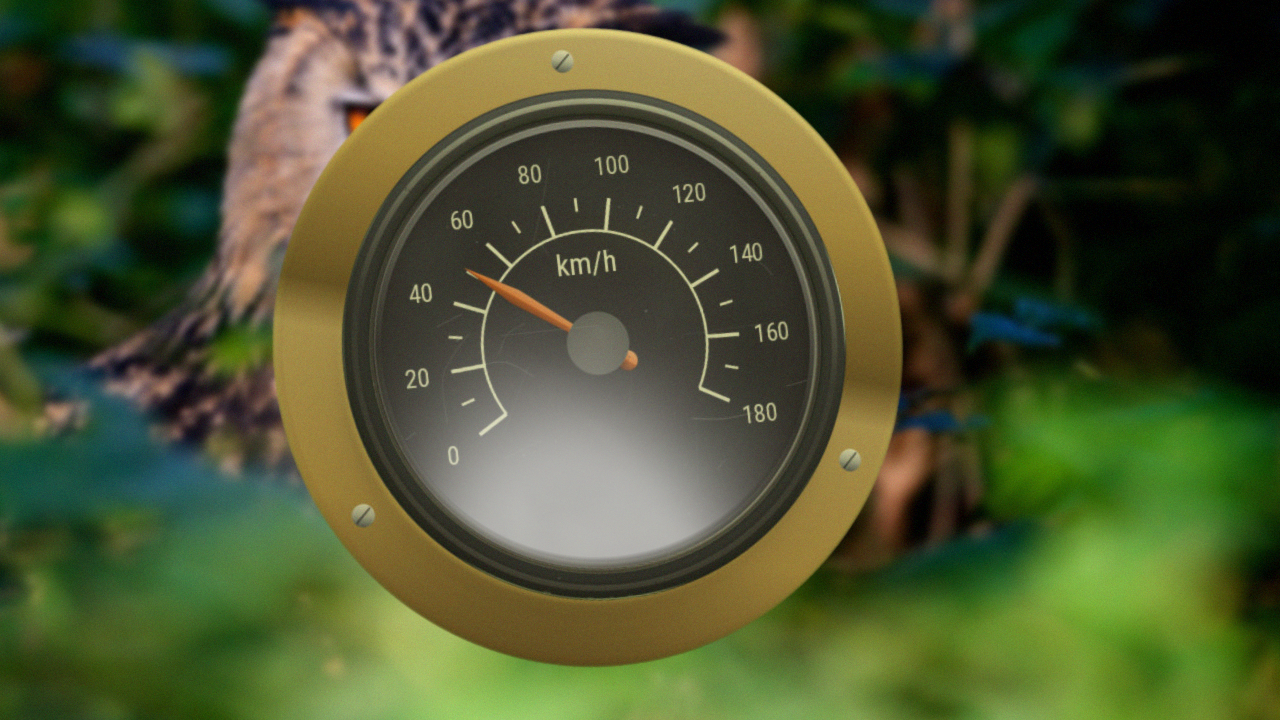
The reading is {"value": 50, "unit": "km/h"}
